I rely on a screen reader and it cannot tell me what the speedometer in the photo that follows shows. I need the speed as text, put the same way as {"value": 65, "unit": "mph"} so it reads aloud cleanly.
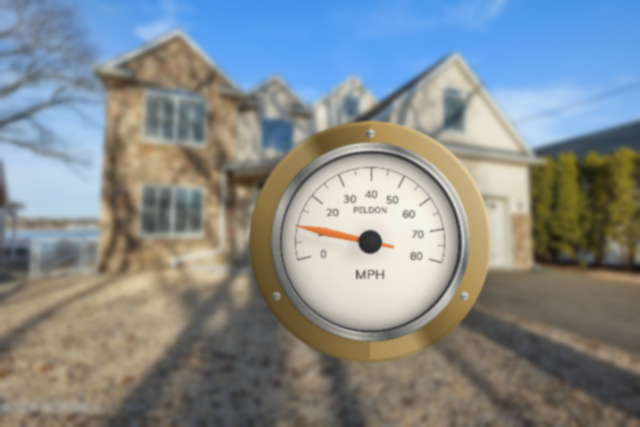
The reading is {"value": 10, "unit": "mph"}
